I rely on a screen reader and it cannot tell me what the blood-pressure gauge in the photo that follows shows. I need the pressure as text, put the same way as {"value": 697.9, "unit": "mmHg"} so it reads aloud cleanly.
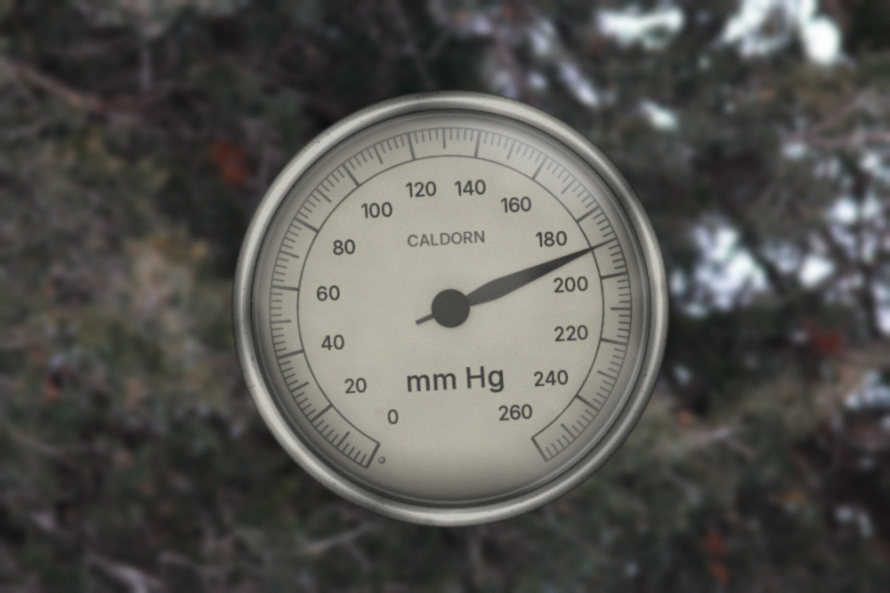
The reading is {"value": 190, "unit": "mmHg"}
